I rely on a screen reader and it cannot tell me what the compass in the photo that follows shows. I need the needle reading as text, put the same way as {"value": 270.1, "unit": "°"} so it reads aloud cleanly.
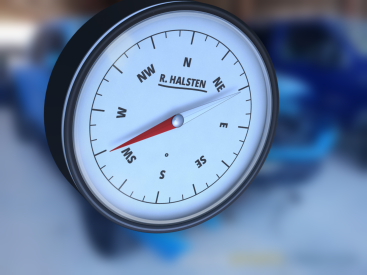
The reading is {"value": 240, "unit": "°"}
